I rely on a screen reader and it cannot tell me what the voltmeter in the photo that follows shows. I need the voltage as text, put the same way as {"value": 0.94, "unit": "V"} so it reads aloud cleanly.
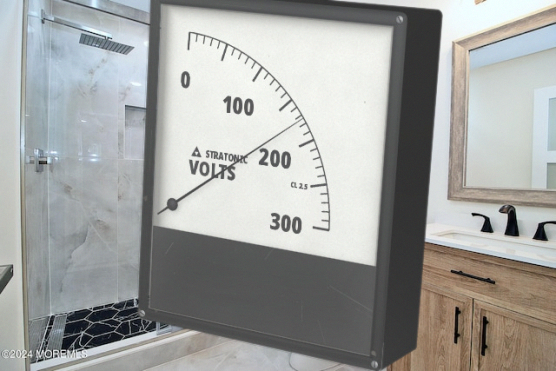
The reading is {"value": 175, "unit": "V"}
